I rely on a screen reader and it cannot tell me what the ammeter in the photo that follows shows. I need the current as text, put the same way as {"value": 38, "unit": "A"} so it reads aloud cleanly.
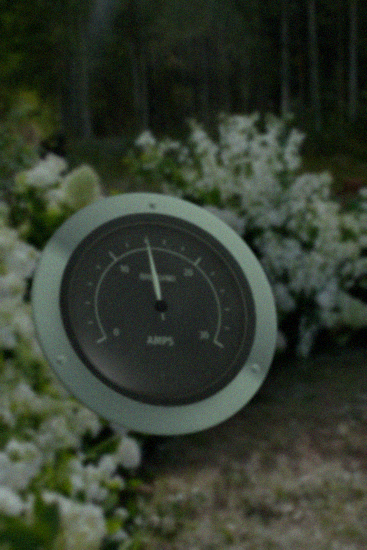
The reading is {"value": 14, "unit": "A"}
